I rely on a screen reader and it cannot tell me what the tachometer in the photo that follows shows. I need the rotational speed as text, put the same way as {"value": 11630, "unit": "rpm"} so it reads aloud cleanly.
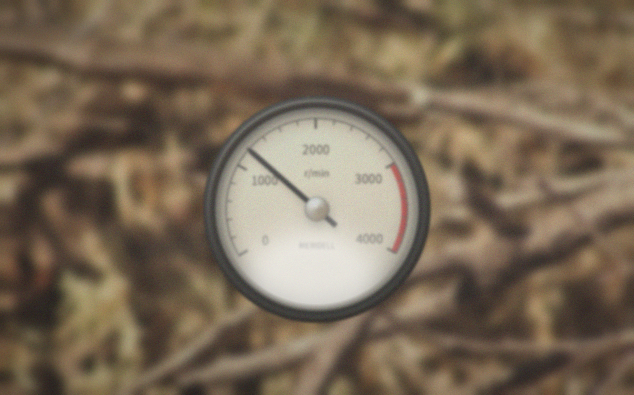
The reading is {"value": 1200, "unit": "rpm"}
